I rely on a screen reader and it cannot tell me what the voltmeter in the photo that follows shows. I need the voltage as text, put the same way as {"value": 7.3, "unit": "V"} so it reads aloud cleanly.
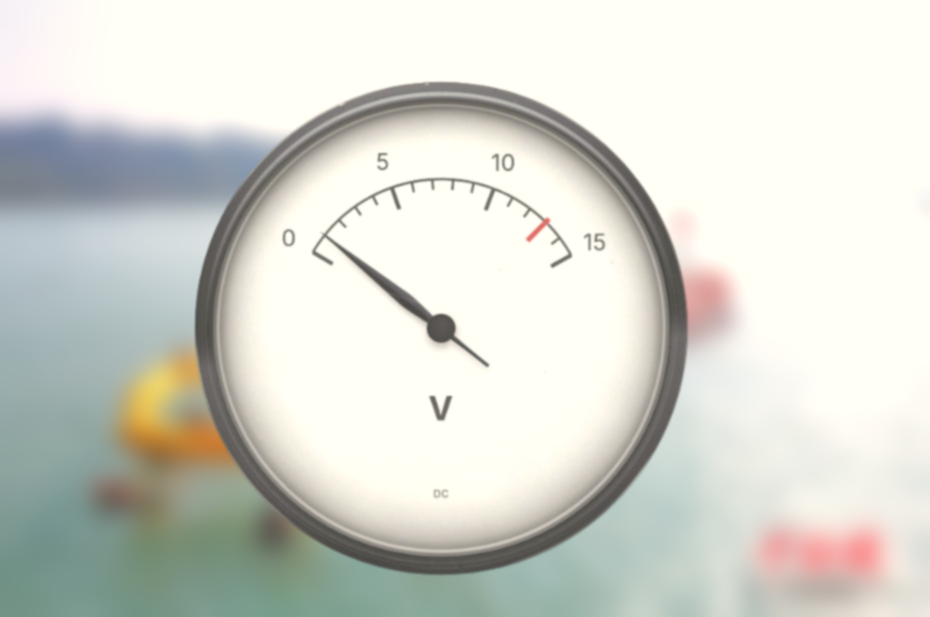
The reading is {"value": 1, "unit": "V"}
